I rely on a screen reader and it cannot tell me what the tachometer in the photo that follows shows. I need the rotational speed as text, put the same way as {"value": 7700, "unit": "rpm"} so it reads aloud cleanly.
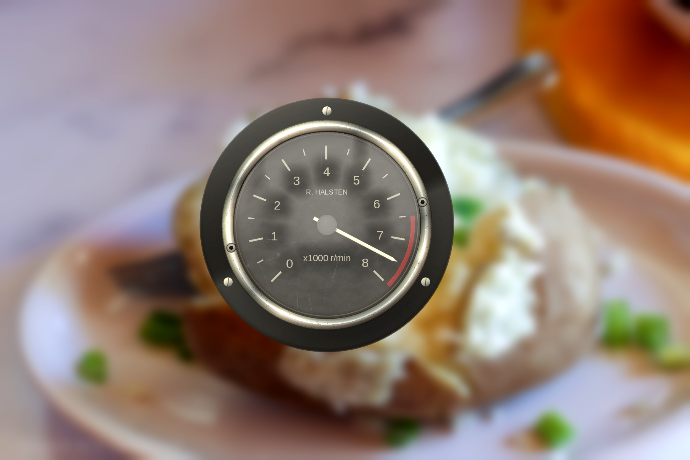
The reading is {"value": 7500, "unit": "rpm"}
